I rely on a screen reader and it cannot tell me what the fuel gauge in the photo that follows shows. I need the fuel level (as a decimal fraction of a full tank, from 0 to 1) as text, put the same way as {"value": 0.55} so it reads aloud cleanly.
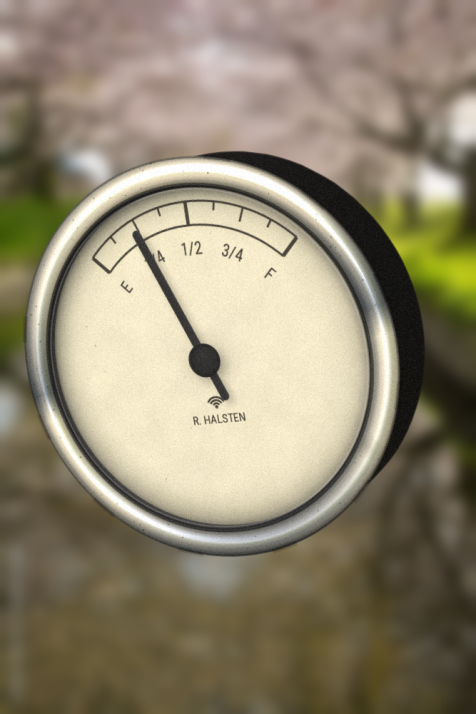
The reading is {"value": 0.25}
